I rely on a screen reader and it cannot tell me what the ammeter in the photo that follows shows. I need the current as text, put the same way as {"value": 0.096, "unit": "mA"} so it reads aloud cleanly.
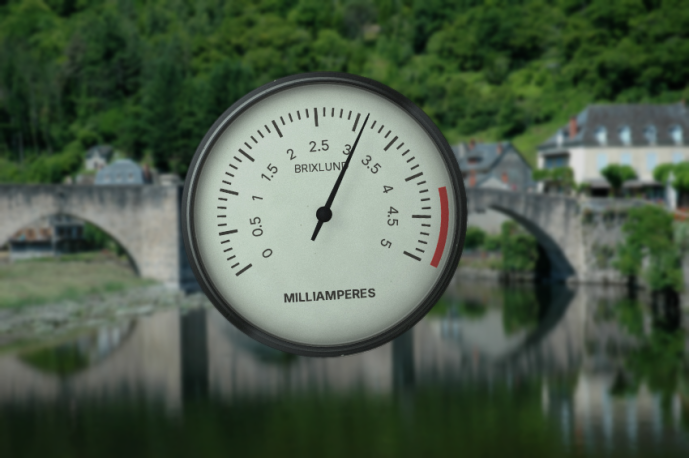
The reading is {"value": 3.1, "unit": "mA"}
